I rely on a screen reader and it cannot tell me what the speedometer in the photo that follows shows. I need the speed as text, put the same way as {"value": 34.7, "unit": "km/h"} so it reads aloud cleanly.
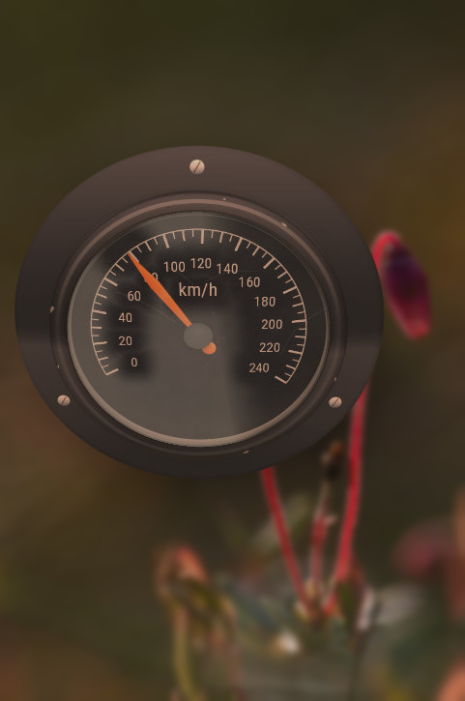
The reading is {"value": 80, "unit": "km/h"}
